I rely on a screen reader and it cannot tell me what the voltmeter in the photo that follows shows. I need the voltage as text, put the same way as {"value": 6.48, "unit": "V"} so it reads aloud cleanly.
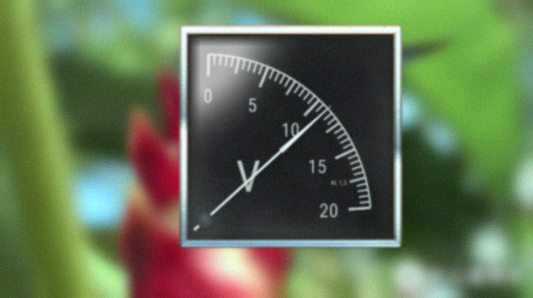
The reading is {"value": 11, "unit": "V"}
